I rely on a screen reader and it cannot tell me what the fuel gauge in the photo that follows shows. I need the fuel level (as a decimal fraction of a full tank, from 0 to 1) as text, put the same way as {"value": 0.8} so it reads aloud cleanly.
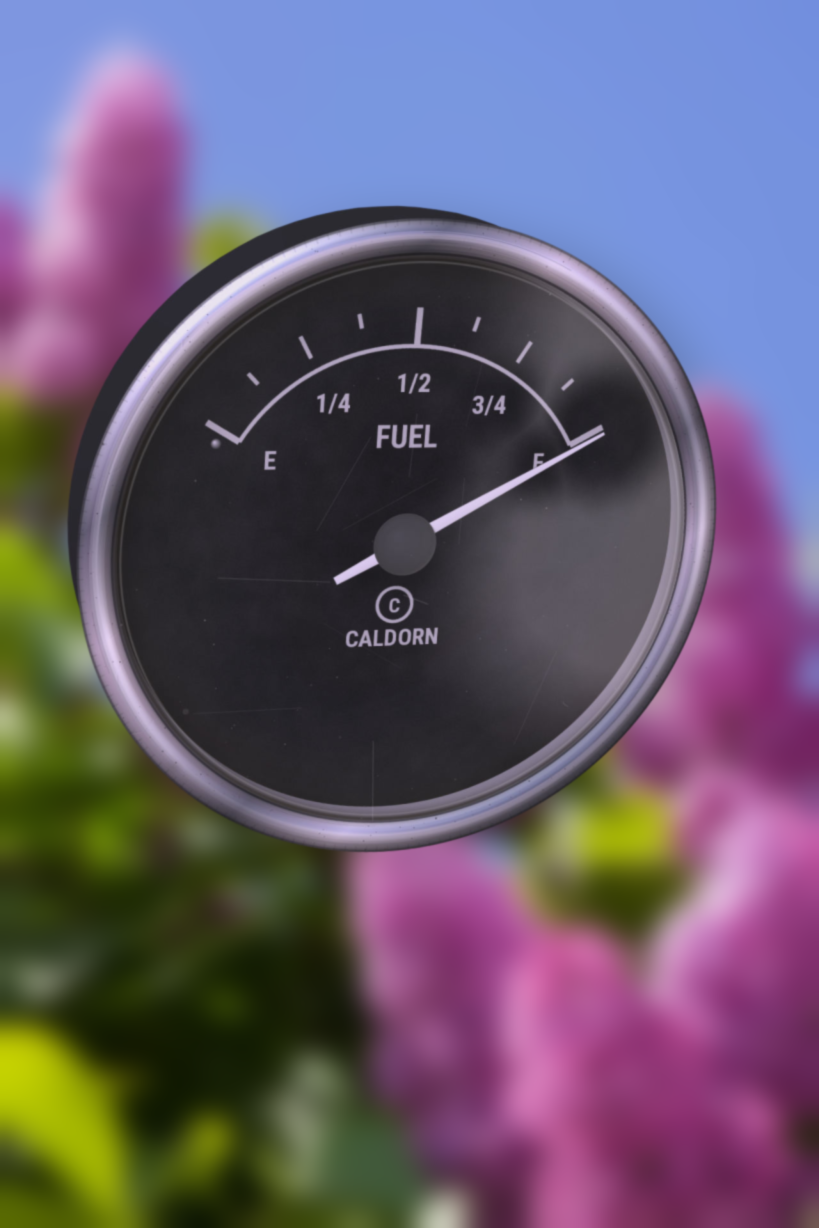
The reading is {"value": 1}
